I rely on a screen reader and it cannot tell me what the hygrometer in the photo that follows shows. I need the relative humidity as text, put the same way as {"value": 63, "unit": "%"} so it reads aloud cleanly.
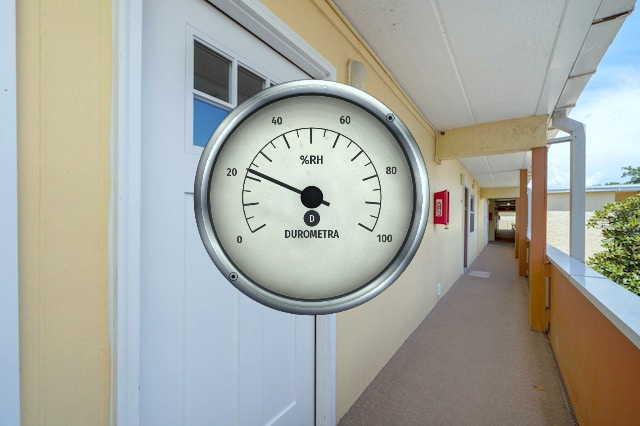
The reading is {"value": 22.5, "unit": "%"}
